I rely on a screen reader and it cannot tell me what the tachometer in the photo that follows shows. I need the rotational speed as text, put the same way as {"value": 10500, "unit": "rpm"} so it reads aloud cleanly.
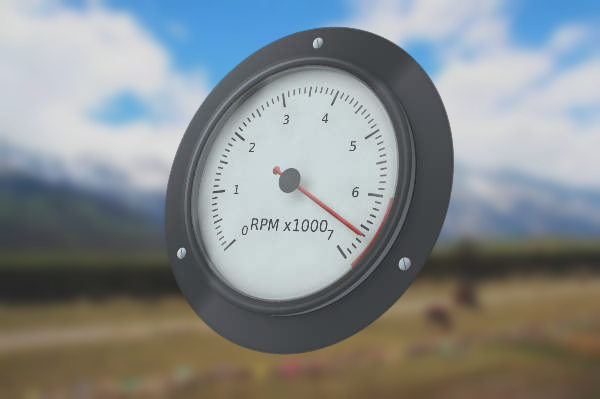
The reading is {"value": 6600, "unit": "rpm"}
